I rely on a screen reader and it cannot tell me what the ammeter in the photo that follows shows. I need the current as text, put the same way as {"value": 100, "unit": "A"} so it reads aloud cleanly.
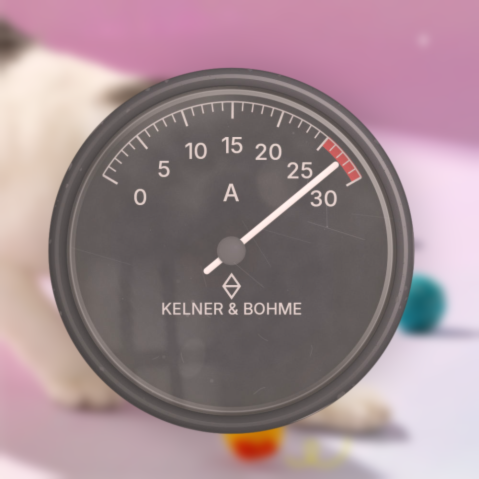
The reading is {"value": 27.5, "unit": "A"}
